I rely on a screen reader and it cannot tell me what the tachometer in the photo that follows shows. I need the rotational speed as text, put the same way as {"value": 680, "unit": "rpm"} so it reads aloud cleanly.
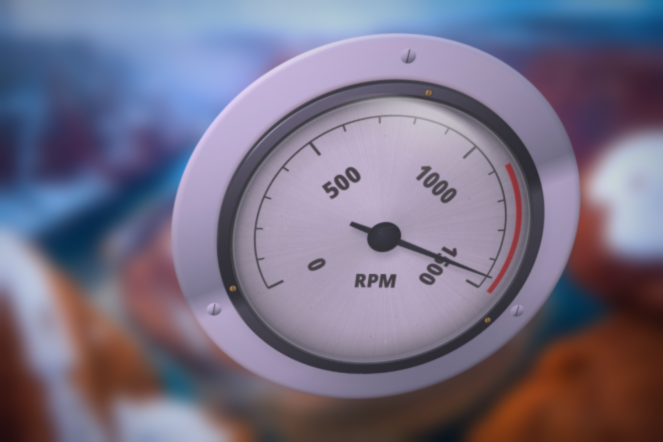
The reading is {"value": 1450, "unit": "rpm"}
